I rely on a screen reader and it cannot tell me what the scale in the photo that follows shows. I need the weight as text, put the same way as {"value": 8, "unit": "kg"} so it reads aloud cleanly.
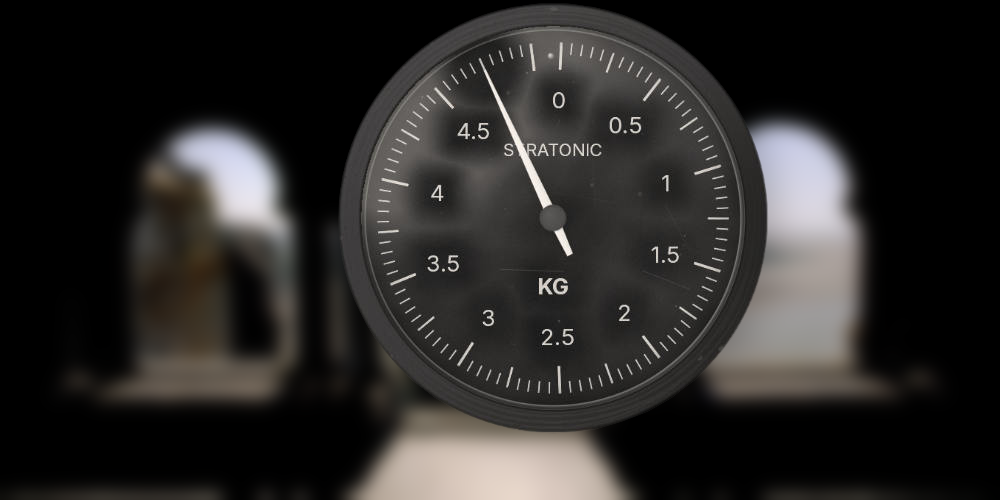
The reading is {"value": 4.75, "unit": "kg"}
